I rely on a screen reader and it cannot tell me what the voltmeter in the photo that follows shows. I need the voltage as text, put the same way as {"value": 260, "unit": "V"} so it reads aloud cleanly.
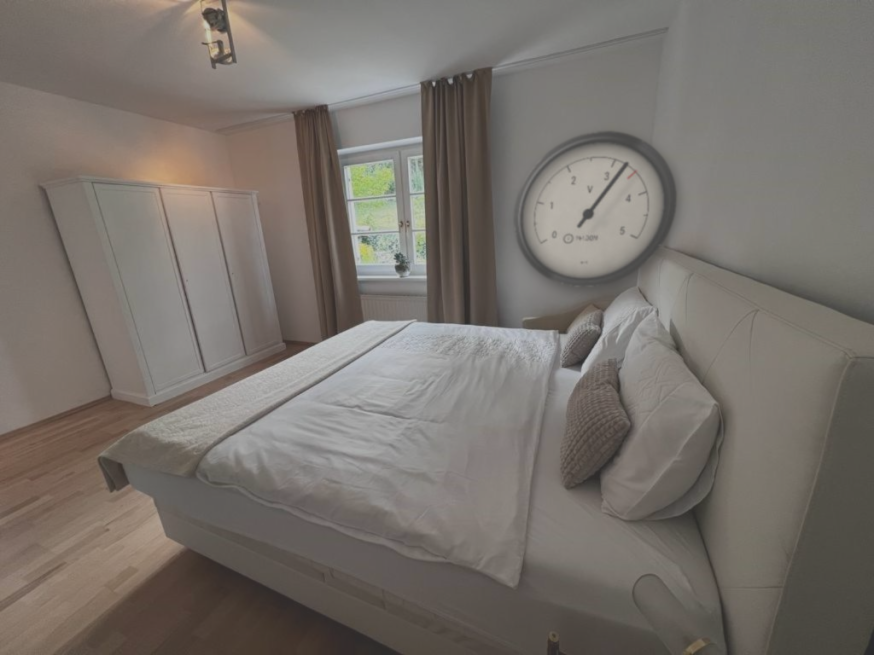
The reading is {"value": 3.25, "unit": "V"}
